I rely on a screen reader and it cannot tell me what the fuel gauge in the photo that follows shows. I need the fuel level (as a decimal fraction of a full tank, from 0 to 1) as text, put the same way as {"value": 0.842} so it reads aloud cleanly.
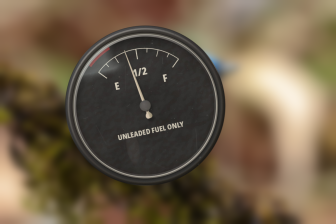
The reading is {"value": 0.375}
